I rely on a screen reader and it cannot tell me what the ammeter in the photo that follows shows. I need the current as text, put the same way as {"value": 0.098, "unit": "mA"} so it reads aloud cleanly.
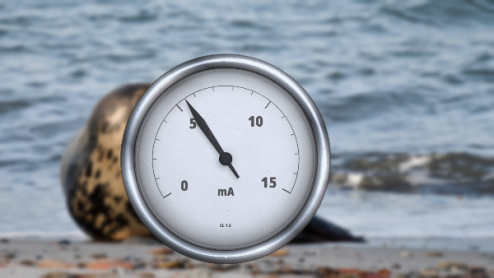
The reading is {"value": 5.5, "unit": "mA"}
